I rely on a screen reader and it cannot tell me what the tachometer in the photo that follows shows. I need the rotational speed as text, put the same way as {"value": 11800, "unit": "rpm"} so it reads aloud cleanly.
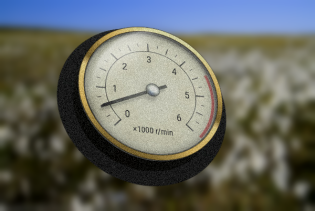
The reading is {"value": 500, "unit": "rpm"}
